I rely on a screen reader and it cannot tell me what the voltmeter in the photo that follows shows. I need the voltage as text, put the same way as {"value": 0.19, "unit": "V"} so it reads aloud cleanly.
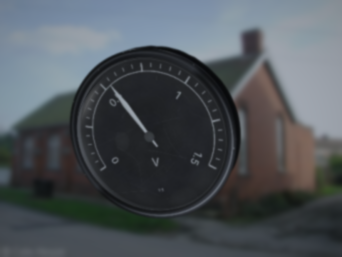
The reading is {"value": 0.55, "unit": "V"}
